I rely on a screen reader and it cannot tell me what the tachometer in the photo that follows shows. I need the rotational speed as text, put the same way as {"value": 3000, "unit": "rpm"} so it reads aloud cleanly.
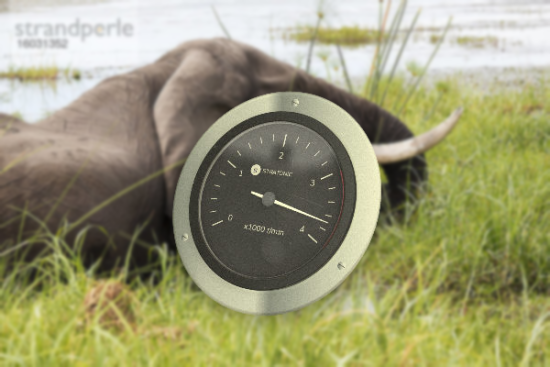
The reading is {"value": 3700, "unit": "rpm"}
